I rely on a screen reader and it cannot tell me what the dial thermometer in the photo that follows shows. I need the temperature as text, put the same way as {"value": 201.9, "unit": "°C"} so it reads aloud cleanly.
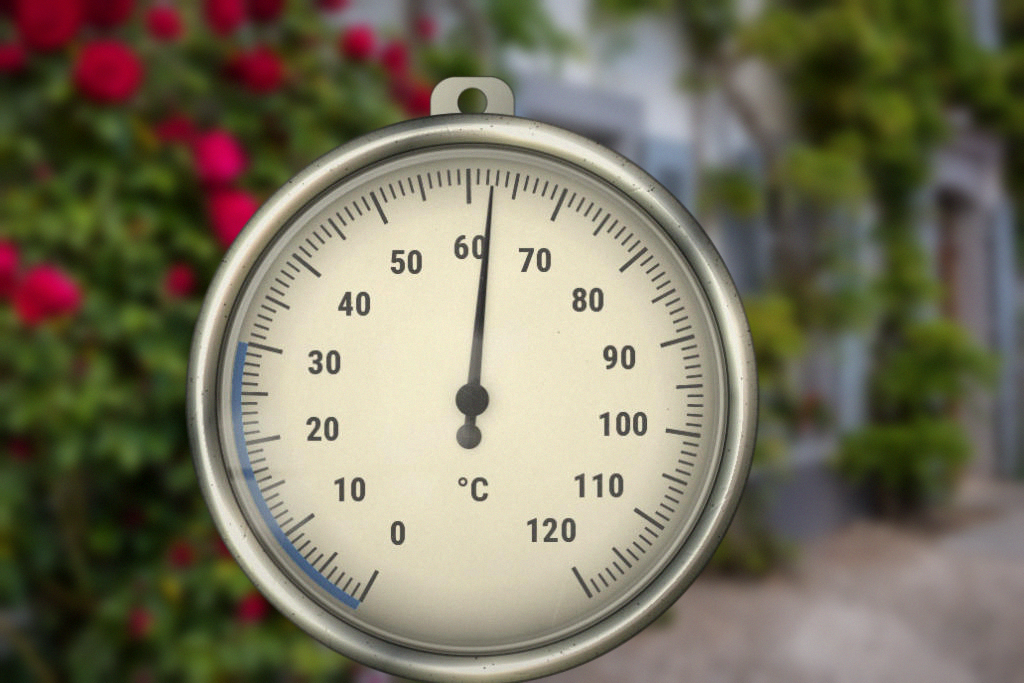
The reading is {"value": 62.5, "unit": "°C"}
